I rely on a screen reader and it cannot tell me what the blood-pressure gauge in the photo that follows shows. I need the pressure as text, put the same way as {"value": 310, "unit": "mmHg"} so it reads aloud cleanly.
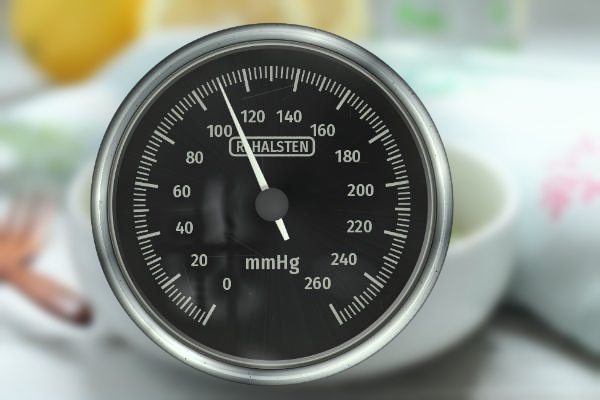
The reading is {"value": 110, "unit": "mmHg"}
